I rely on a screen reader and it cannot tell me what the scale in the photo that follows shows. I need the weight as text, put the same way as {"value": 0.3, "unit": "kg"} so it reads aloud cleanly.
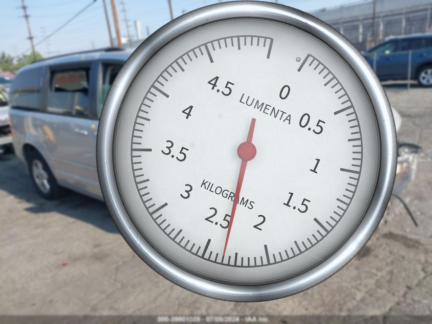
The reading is {"value": 2.35, "unit": "kg"}
